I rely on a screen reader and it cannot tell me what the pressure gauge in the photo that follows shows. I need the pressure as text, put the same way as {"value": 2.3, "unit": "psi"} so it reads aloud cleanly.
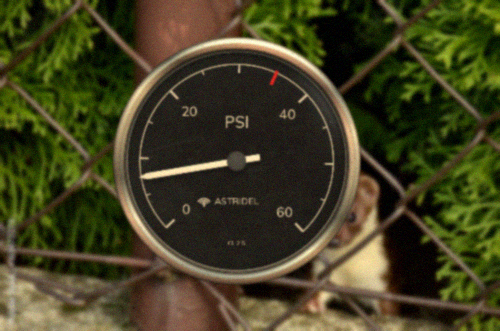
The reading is {"value": 7.5, "unit": "psi"}
